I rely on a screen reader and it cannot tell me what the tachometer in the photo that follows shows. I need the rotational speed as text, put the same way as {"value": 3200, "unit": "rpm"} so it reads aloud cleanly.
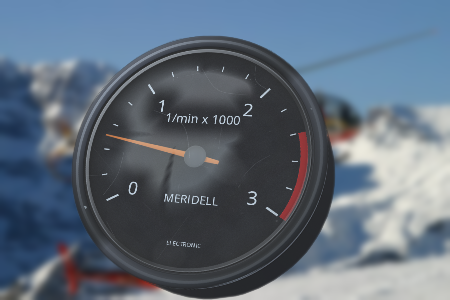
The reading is {"value": 500, "unit": "rpm"}
